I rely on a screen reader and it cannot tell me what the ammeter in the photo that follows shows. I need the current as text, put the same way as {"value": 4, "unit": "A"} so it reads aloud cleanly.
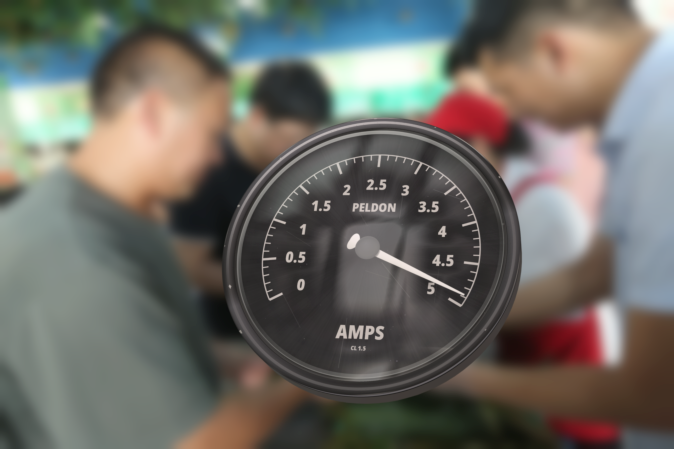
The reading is {"value": 4.9, "unit": "A"}
